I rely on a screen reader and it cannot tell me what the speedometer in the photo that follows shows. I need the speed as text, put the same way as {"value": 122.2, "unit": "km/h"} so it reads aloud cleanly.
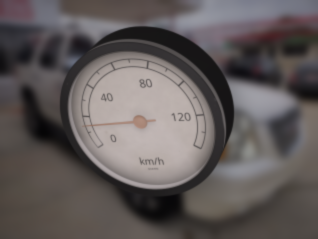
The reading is {"value": 15, "unit": "km/h"}
